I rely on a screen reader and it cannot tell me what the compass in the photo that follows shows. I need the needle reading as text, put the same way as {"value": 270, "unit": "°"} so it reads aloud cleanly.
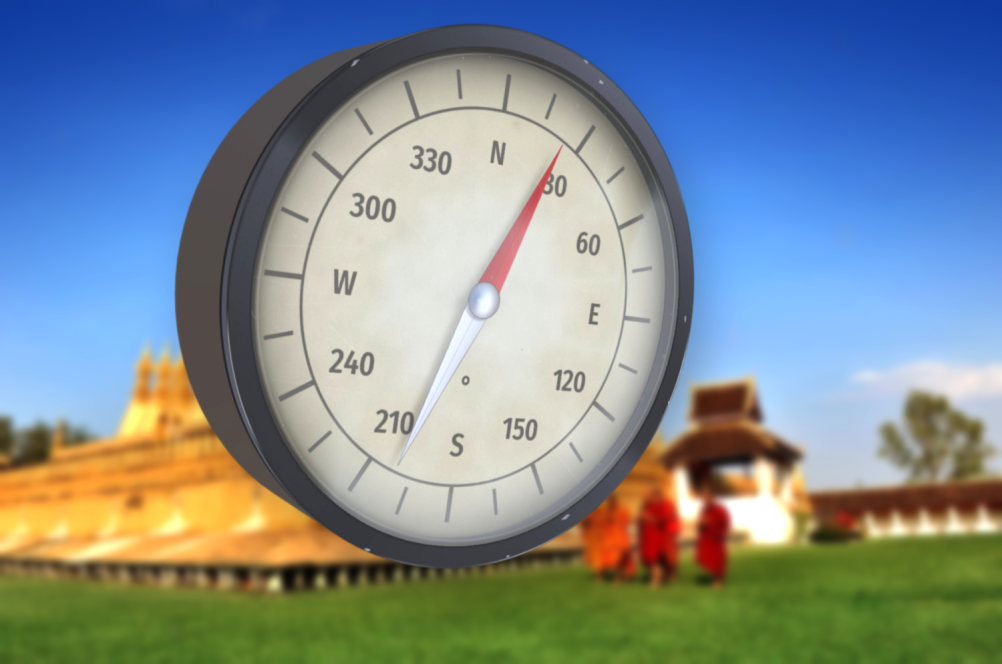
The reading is {"value": 22.5, "unit": "°"}
